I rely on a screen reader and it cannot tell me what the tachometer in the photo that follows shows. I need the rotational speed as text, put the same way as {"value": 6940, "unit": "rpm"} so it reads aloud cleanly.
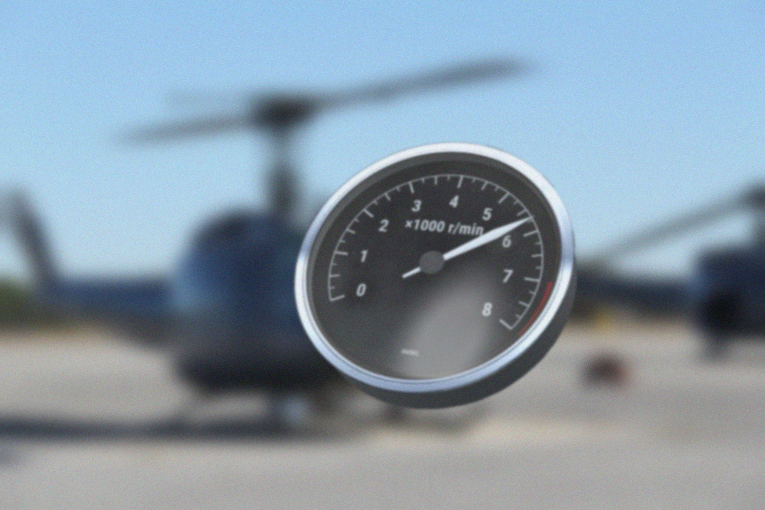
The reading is {"value": 5750, "unit": "rpm"}
